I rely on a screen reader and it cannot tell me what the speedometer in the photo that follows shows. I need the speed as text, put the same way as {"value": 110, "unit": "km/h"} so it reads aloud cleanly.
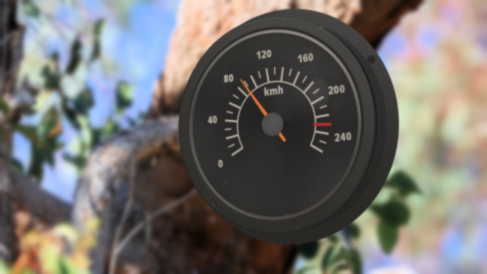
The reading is {"value": 90, "unit": "km/h"}
